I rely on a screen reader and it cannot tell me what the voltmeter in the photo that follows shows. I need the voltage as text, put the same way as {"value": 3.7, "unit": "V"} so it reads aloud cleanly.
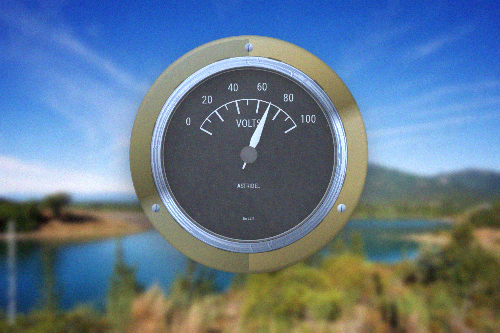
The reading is {"value": 70, "unit": "V"}
